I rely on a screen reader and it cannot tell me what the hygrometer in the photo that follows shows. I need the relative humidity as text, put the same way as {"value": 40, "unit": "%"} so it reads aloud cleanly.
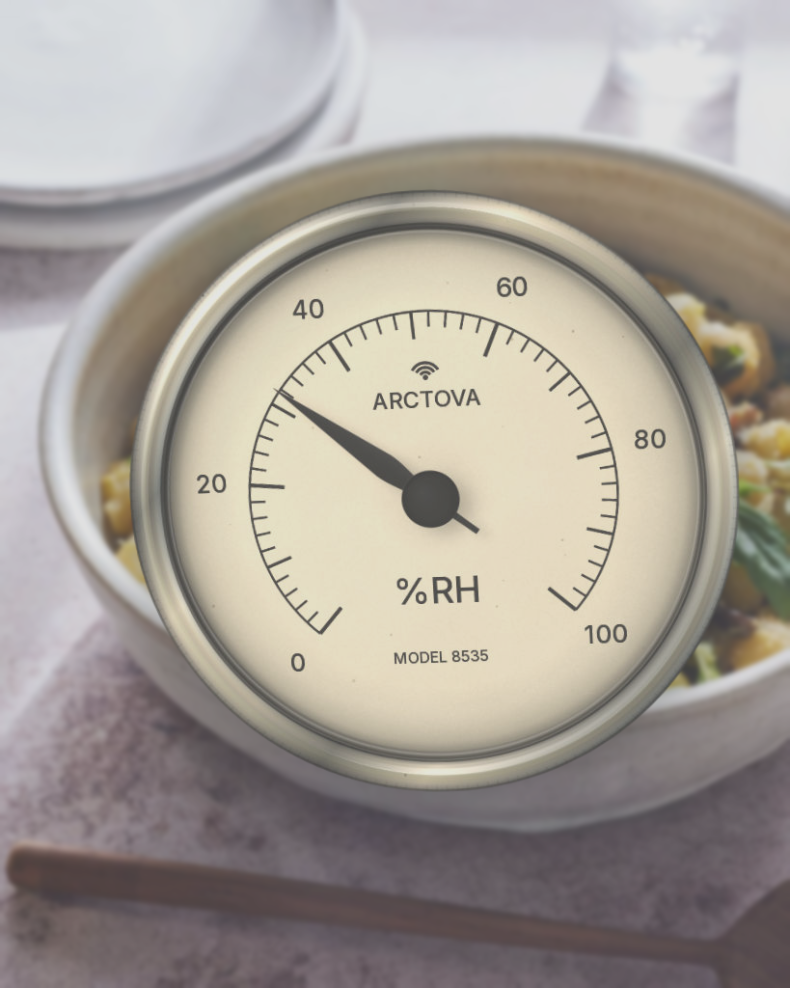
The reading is {"value": 32, "unit": "%"}
